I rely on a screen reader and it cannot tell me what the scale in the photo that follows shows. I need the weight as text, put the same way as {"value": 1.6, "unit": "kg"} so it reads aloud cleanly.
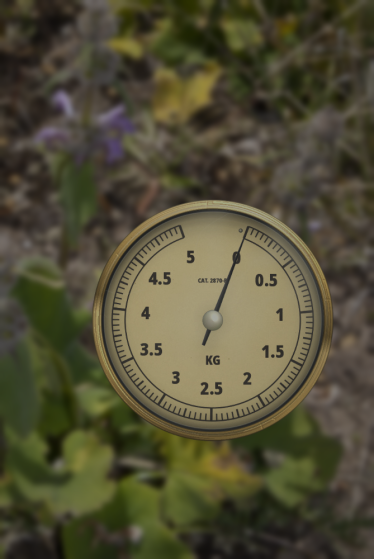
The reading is {"value": 0, "unit": "kg"}
